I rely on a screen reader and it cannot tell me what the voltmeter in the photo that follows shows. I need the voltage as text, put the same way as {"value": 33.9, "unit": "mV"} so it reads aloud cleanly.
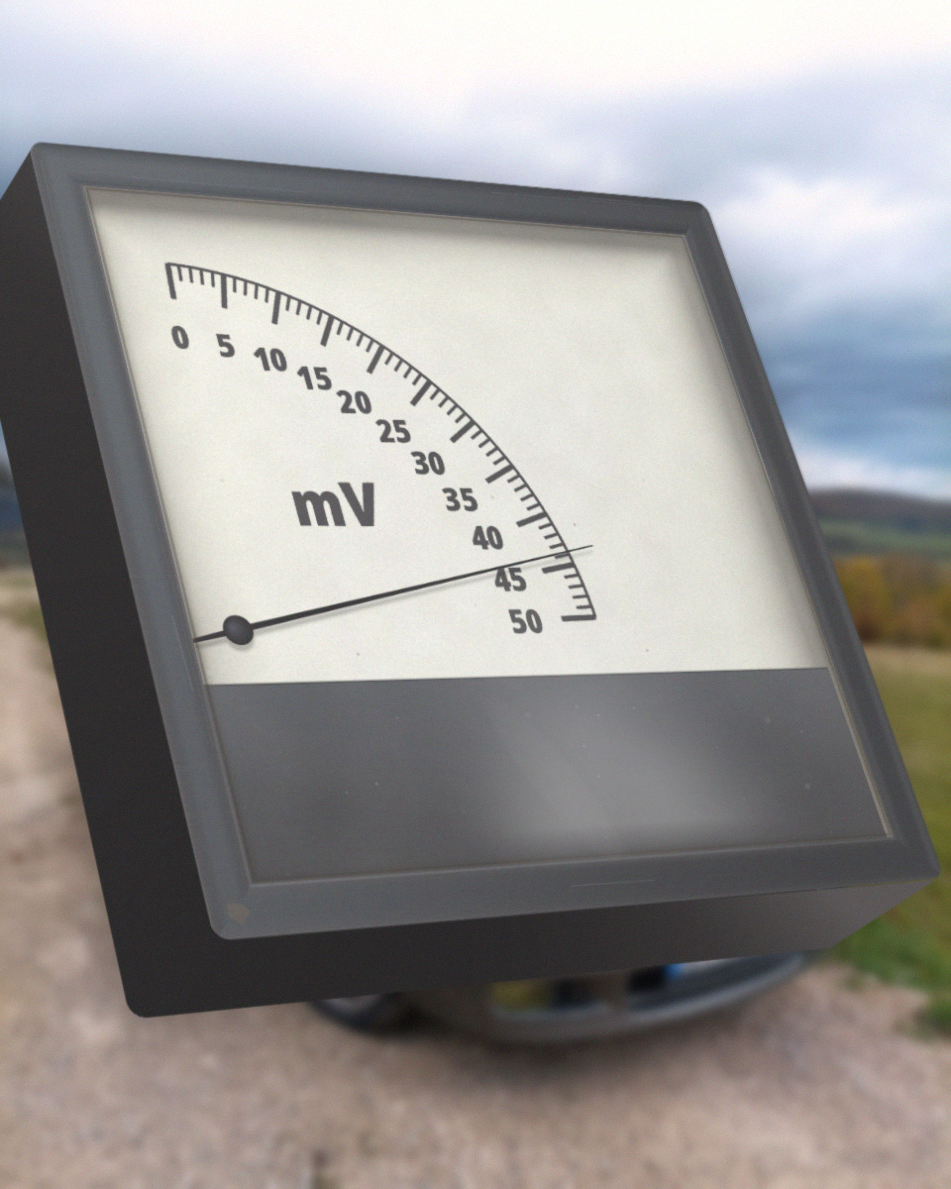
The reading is {"value": 44, "unit": "mV"}
